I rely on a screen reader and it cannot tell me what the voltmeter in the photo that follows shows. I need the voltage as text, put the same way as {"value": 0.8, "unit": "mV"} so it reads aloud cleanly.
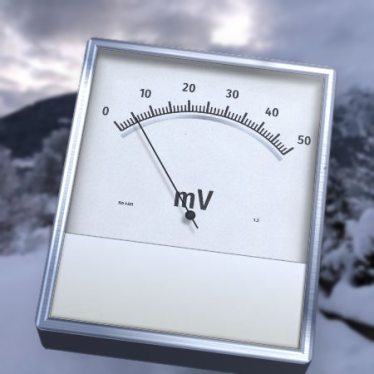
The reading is {"value": 5, "unit": "mV"}
